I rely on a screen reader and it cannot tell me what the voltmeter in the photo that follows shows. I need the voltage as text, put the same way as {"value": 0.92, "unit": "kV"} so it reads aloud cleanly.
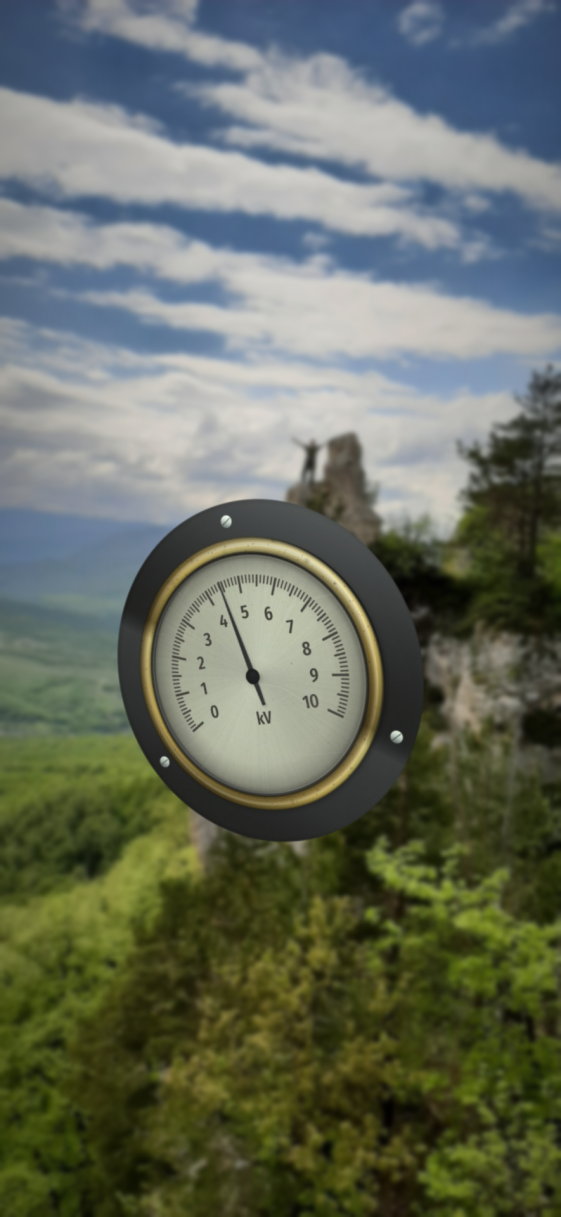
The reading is {"value": 4.5, "unit": "kV"}
